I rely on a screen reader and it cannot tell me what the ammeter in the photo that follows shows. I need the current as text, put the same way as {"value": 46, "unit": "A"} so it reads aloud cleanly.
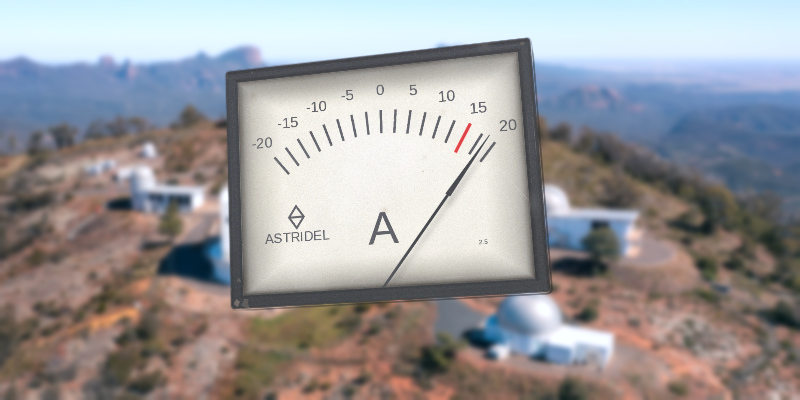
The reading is {"value": 18.75, "unit": "A"}
